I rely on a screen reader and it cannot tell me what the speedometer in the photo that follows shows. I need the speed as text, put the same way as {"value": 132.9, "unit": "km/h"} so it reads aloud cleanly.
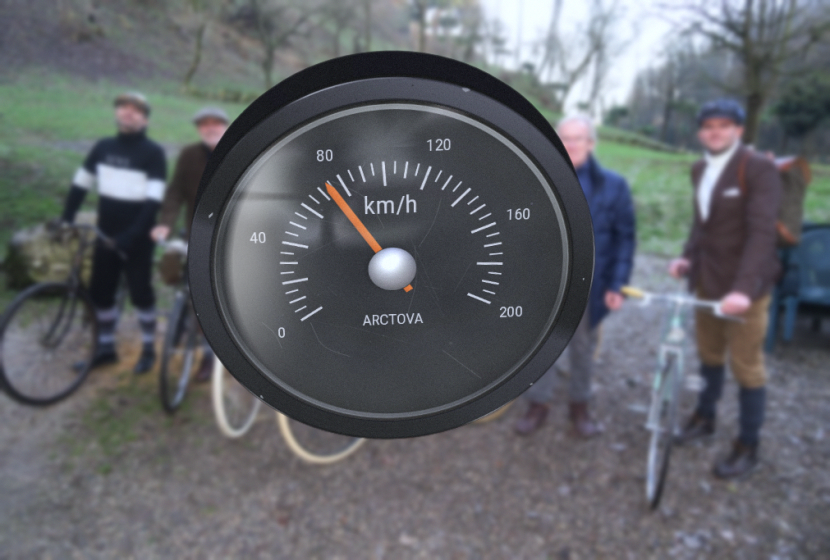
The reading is {"value": 75, "unit": "km/h"}
